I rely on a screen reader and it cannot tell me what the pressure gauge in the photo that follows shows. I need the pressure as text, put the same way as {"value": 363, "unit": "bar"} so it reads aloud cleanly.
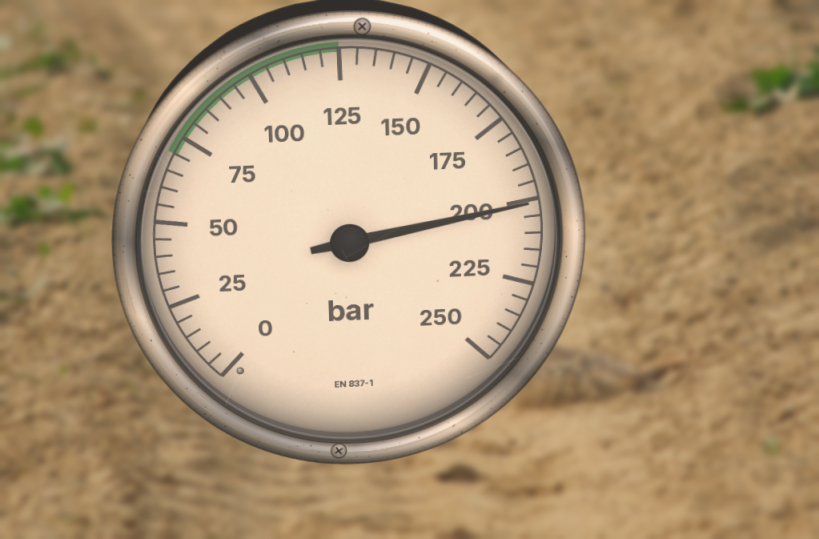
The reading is {"value": 200, "unit": "bar"}
